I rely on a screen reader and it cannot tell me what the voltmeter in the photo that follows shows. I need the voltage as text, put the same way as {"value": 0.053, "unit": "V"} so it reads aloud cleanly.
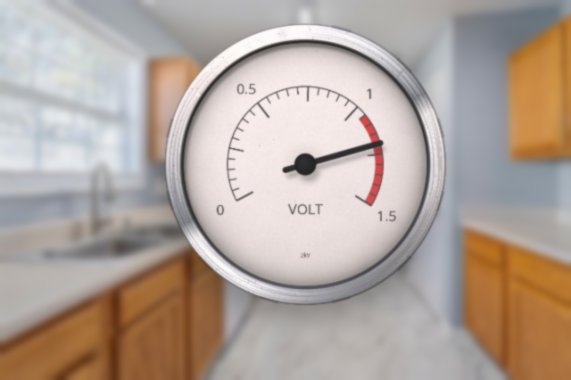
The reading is {"value": 1.2, "unit": "V"}
